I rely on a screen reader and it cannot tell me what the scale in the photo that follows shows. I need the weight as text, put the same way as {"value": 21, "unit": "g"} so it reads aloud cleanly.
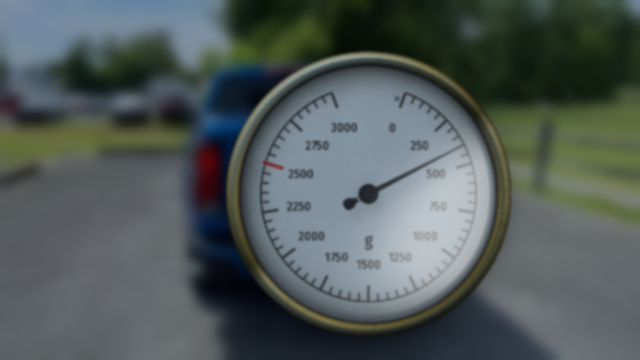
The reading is {"value": 400, "unit": "g"}
